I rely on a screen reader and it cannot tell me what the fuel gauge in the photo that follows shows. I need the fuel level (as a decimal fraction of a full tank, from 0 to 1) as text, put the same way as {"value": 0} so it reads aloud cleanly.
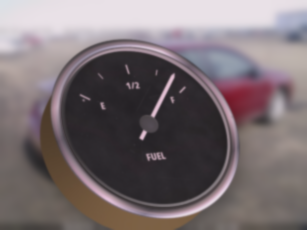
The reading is {"value": 0.875}
